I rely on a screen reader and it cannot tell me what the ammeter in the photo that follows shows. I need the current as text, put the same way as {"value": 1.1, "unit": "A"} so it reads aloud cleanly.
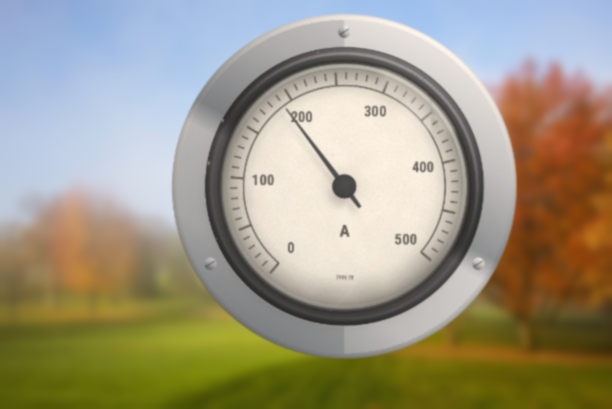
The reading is {"value": 190, "unit": "A"}
